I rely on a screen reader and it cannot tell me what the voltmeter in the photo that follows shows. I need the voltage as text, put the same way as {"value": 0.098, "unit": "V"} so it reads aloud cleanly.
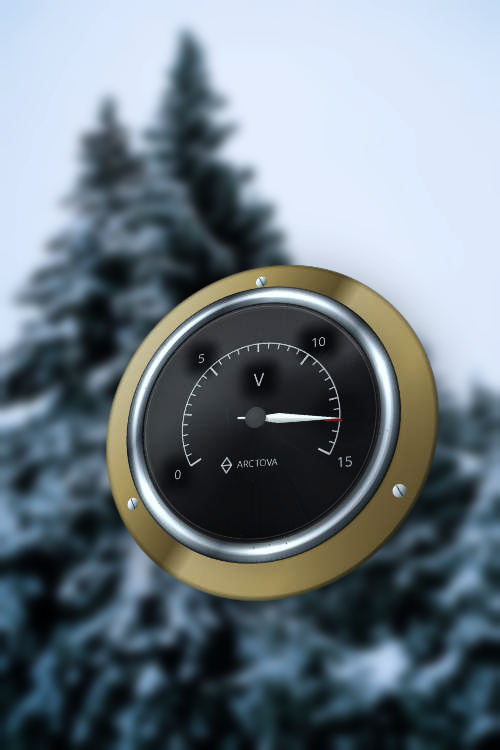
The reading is {"value": 13.5, "unit": "V"}
